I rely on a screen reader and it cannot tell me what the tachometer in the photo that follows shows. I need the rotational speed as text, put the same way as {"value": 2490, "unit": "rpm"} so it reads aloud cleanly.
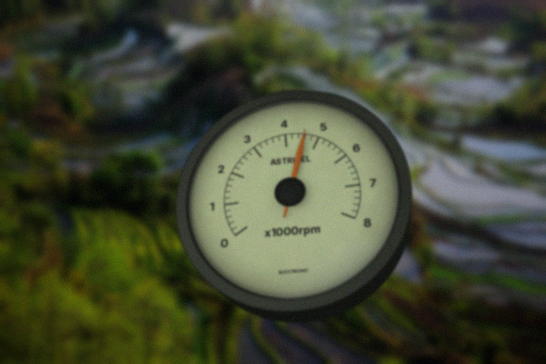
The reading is {"value": 4600, "unit": "rpm"}
